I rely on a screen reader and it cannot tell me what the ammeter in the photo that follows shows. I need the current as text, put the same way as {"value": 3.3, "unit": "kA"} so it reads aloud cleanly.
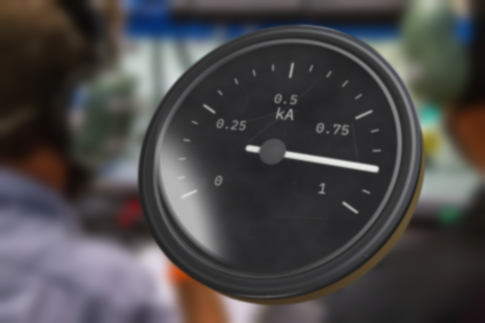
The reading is {"value": 0.9, "unit": "kA"}
